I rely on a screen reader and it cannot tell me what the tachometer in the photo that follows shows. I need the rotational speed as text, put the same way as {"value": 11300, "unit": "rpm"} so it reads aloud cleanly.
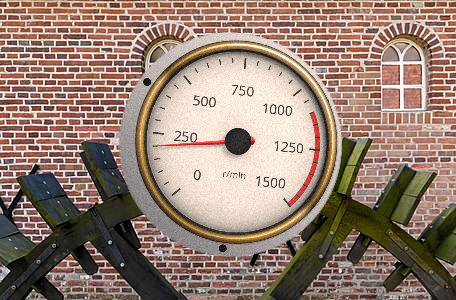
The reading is {"value": 200, "unit": "rpm"}
